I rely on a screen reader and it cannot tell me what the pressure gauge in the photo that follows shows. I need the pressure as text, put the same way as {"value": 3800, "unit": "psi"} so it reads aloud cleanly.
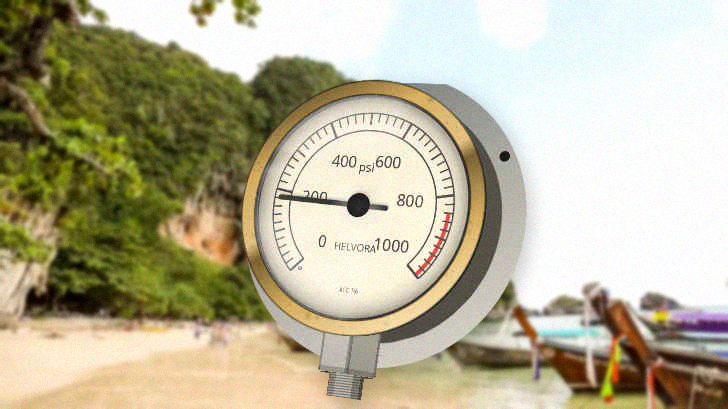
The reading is {"value": 180, "unit": "psi"}
